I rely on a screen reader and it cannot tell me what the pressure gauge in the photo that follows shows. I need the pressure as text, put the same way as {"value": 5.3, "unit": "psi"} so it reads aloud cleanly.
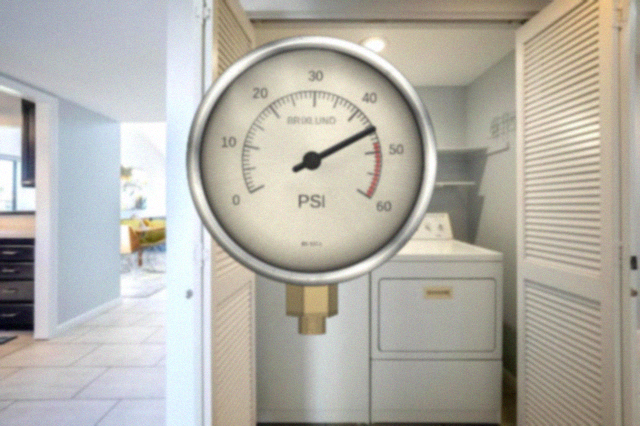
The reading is {"value": 45, "unit": "psi"}
